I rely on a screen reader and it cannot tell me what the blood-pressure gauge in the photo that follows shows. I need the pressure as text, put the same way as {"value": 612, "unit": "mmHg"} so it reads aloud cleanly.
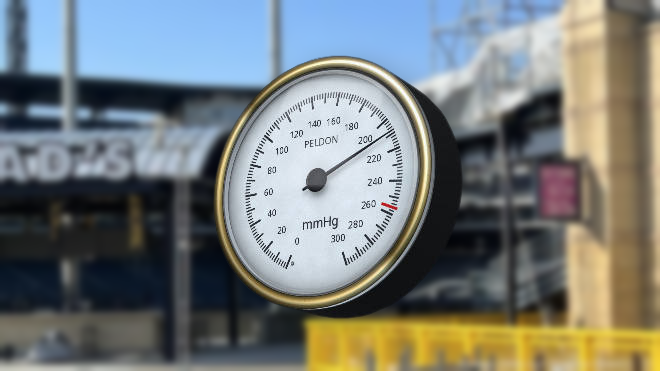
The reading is {"value": 210, "unit": "mmHg"}
